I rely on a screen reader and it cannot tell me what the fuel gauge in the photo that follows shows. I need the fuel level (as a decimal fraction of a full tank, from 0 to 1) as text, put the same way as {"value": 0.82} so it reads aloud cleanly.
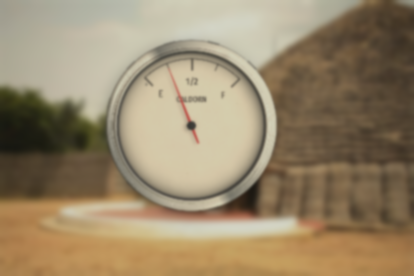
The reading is {"value": 0.25}
